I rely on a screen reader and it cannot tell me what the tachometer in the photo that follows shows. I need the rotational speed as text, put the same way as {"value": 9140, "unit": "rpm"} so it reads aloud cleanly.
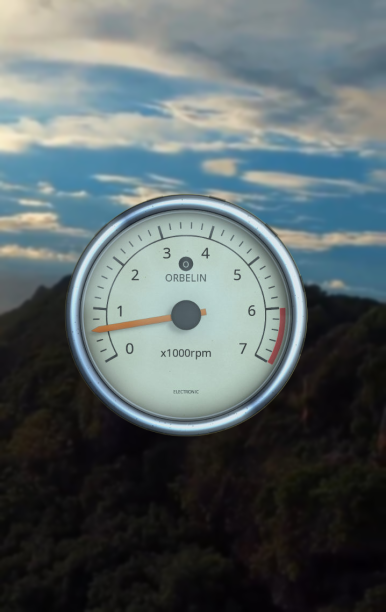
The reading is {"value": 600, "unit": "rpm"}
